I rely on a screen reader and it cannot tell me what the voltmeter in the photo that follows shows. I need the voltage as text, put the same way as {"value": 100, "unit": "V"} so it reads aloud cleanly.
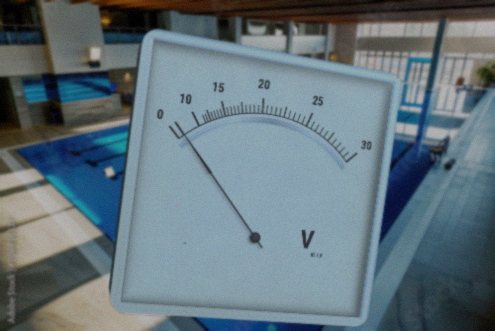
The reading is {"value": 5, "unit": "V"}
